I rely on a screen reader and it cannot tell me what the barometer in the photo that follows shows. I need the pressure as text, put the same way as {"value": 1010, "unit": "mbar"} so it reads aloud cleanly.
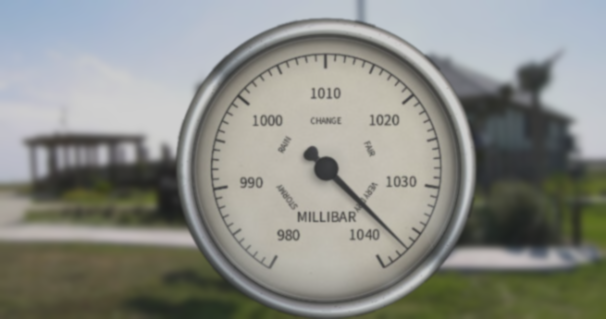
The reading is {"value": 1037, "unit": "mbar"}
